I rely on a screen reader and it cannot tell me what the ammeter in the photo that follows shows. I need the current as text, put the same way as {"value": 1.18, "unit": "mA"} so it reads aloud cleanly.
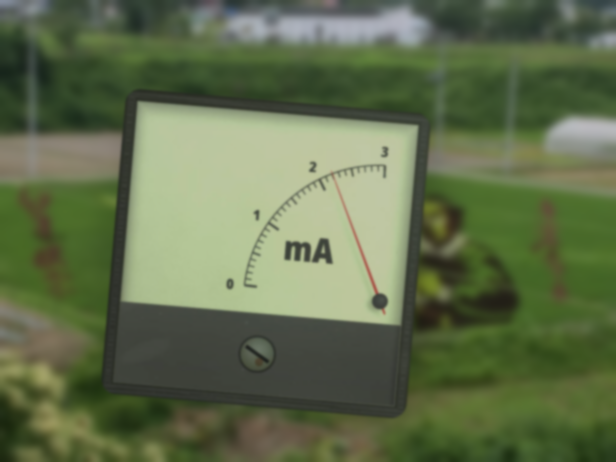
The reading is {"value": 2.2, "unit": "mA"}
